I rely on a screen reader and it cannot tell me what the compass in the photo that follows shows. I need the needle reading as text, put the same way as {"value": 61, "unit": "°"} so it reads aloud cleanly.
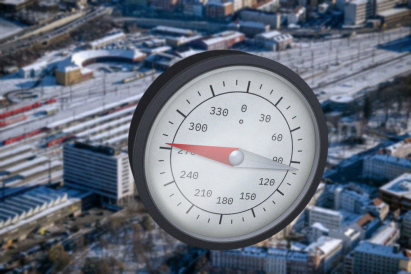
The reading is {"value": 275, "unit": "°"}
